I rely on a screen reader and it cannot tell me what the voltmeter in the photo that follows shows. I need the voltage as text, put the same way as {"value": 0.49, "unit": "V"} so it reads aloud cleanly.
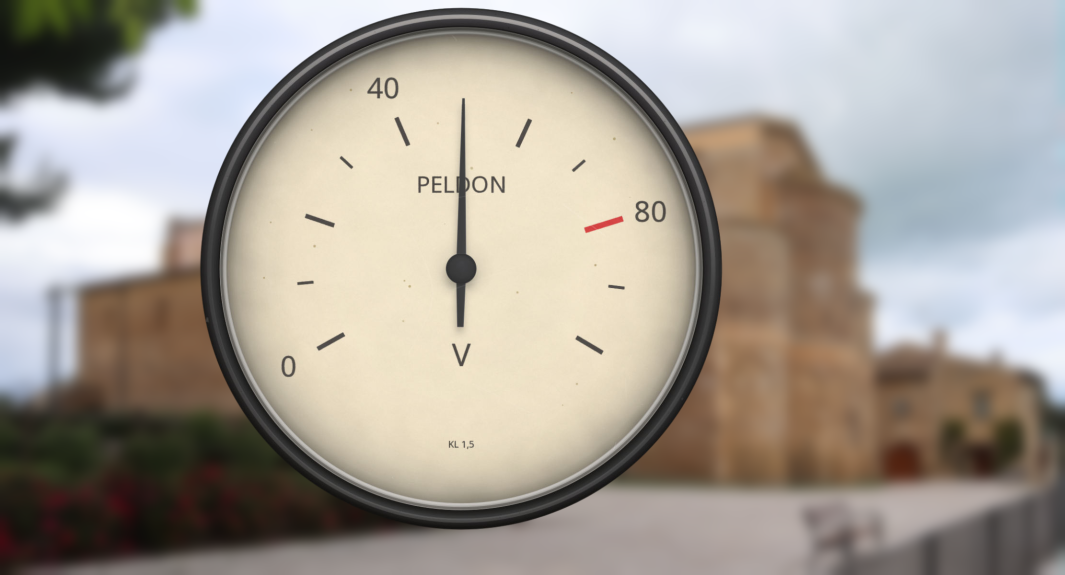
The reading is {"value": 50, "unit": "V"}
